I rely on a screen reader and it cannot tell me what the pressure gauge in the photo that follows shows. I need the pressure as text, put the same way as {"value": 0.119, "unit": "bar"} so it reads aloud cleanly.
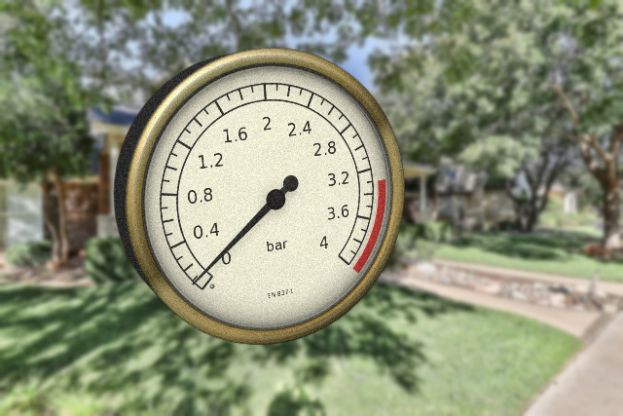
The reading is {"value": 0.1, "unit": "bar"}
